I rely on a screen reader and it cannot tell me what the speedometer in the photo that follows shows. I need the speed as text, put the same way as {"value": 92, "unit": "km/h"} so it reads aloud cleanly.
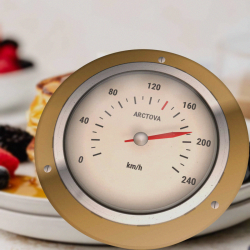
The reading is {"value": 190, "unit": "km/h"}
